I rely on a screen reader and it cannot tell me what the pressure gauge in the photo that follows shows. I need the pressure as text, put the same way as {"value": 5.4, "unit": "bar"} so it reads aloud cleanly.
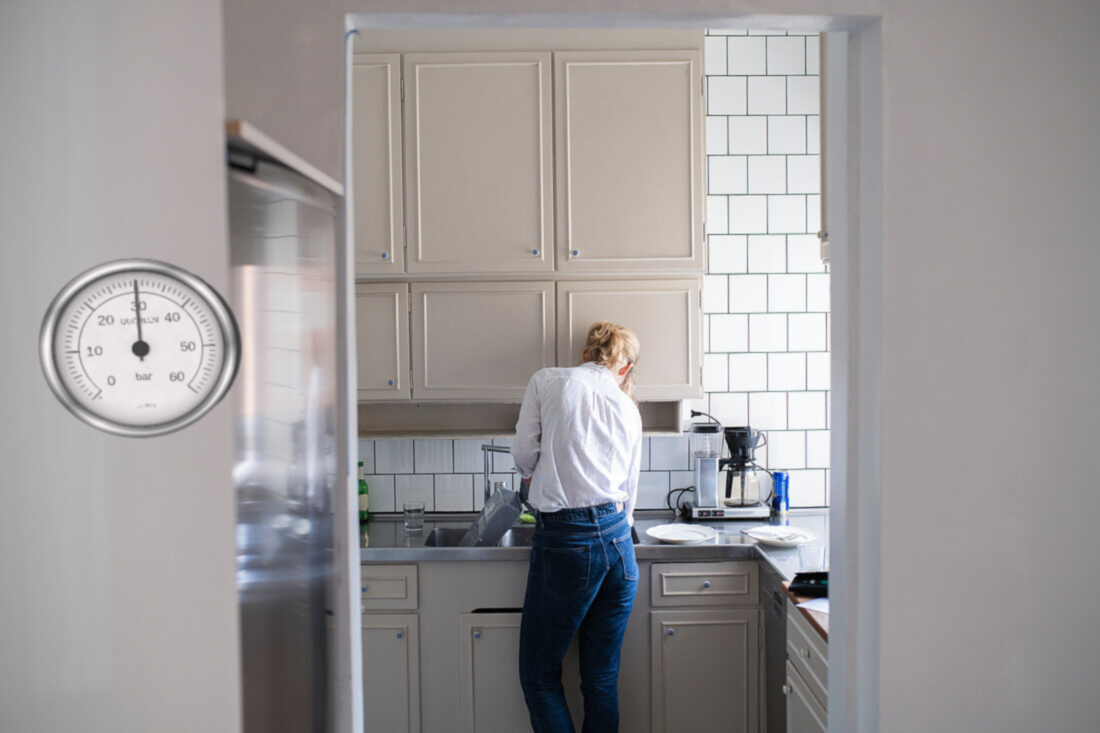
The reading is {"value": 30, "unit": "bar"}
